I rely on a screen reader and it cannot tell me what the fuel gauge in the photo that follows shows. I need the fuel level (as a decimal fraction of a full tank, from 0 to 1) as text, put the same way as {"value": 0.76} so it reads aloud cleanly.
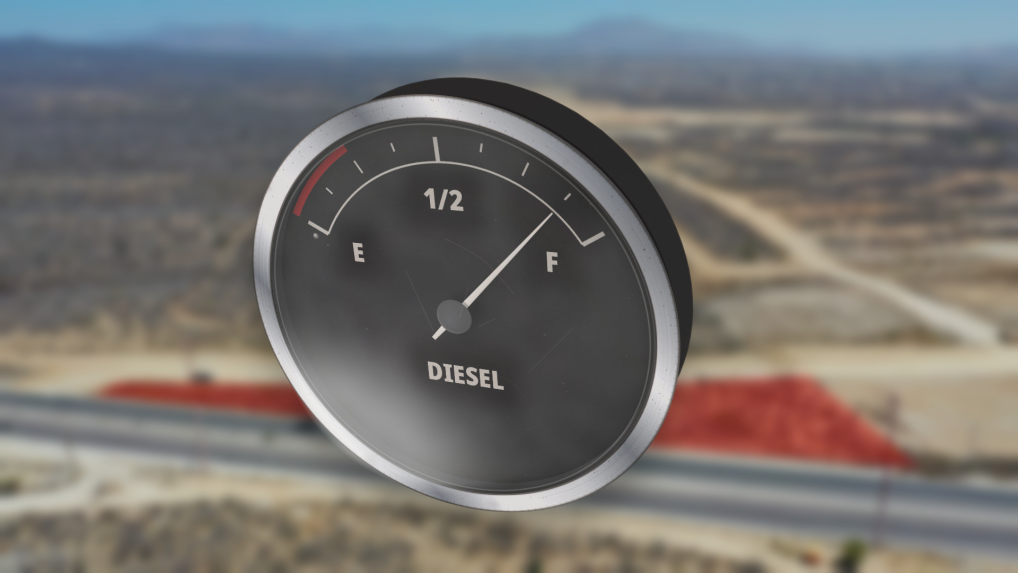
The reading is {"value": 0.875}
